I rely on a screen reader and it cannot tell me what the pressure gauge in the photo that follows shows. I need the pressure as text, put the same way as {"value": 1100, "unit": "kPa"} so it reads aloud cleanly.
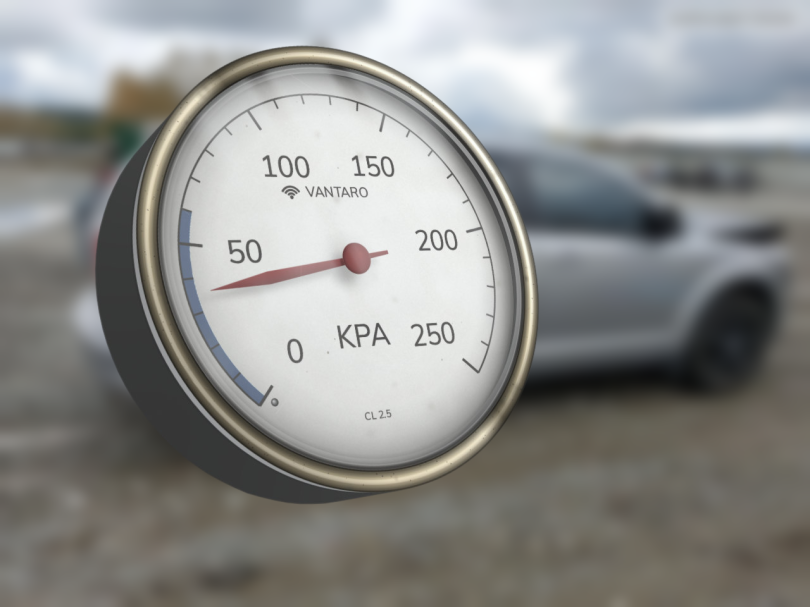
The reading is {"value": 35, "unit": "kPa"}
